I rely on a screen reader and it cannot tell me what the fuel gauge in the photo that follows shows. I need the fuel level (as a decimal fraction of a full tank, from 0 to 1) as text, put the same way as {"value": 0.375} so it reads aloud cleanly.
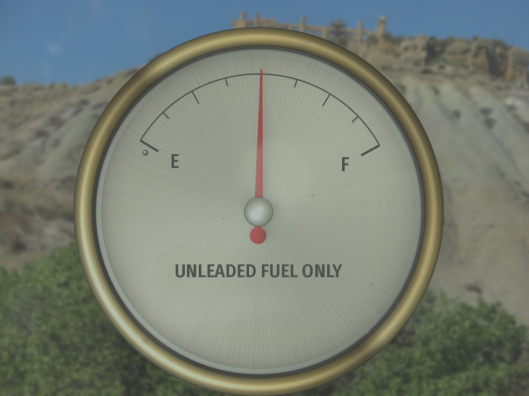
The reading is {"value": 0.5}
